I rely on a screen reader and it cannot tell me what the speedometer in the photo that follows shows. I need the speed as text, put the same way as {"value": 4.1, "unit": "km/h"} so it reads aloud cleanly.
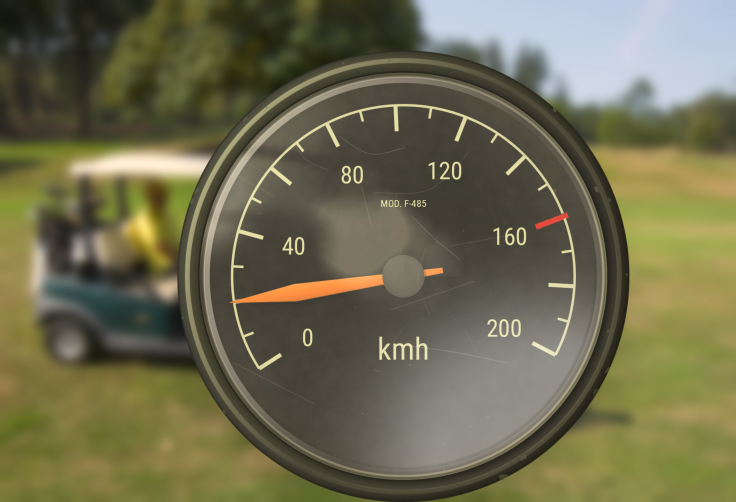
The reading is {"value": 20, "unit": "km/h"}
